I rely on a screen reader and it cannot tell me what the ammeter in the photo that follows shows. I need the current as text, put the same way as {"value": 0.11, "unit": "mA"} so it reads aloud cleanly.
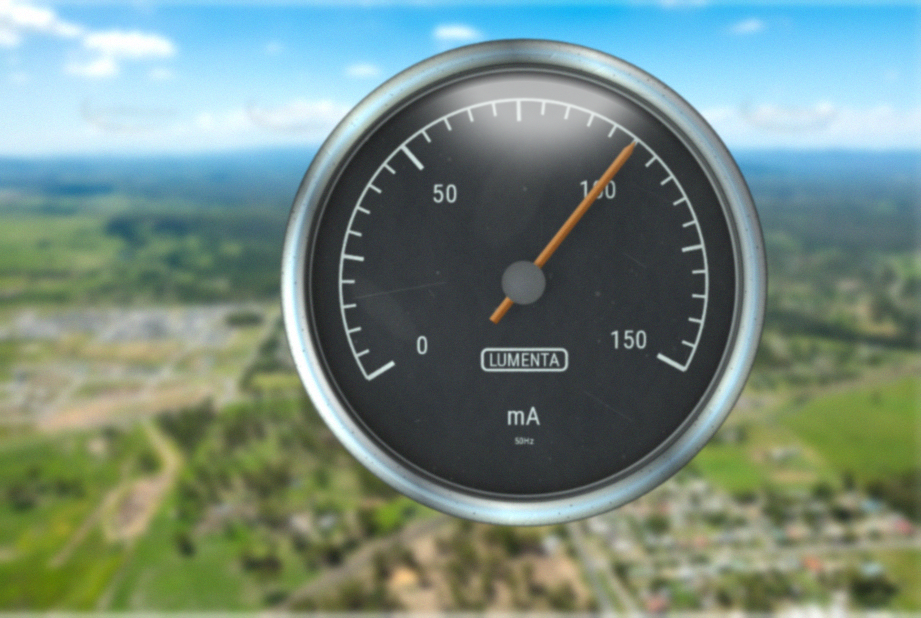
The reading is {"value": 100, "unit": "mA"}
